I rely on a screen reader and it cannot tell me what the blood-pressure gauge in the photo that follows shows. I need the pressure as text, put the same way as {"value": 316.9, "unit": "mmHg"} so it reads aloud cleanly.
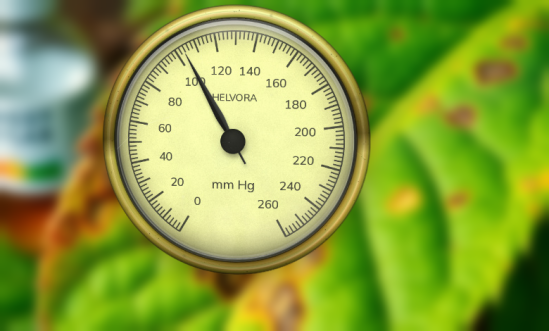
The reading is {"value": 104, "unit": "mmHg"}
